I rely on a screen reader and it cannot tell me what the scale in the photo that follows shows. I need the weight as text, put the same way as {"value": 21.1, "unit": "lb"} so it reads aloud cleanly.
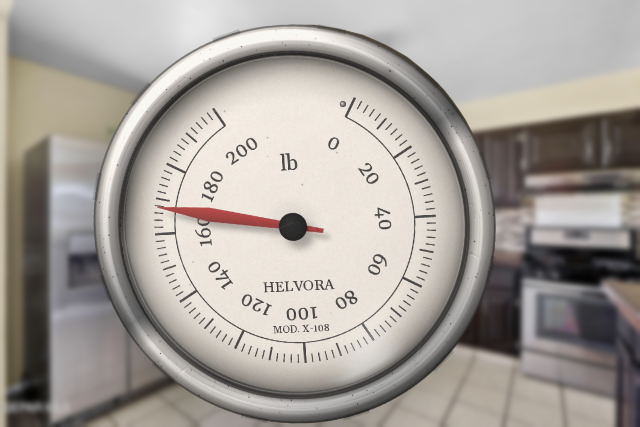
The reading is {"value": 168, "unit": "lb"}
